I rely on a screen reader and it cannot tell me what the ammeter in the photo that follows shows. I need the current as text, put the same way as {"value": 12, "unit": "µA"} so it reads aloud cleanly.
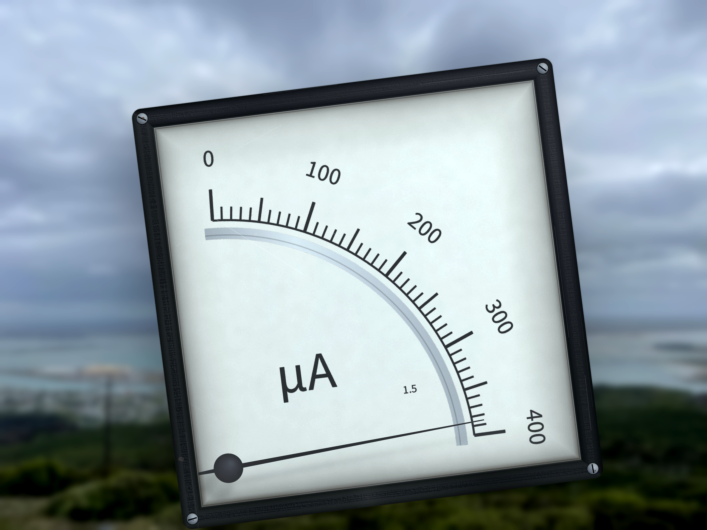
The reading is {"value": 385, "unit": "µA"}
